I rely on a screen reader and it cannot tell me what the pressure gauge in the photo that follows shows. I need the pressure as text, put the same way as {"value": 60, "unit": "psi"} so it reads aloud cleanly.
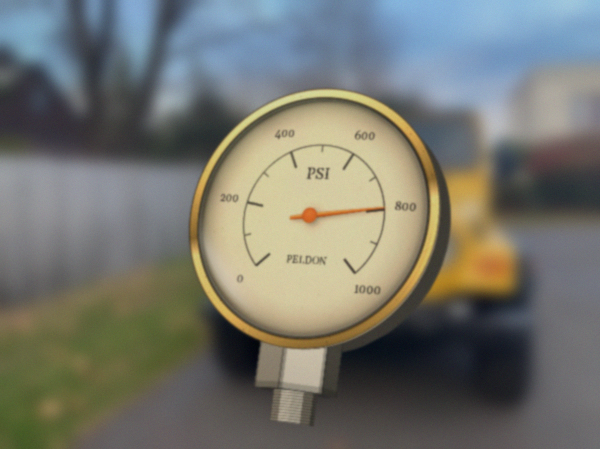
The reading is {"value": 800, "unit": "psi"}
